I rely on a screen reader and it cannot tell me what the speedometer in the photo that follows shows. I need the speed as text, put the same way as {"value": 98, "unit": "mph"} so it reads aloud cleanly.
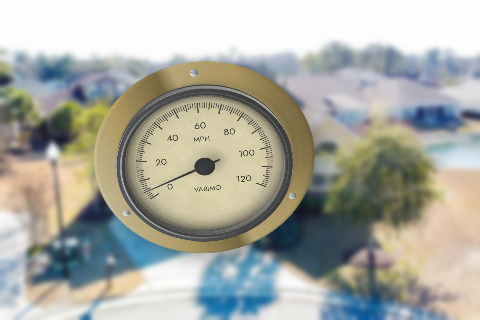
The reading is {"value": 5, "unit": "mph"}
